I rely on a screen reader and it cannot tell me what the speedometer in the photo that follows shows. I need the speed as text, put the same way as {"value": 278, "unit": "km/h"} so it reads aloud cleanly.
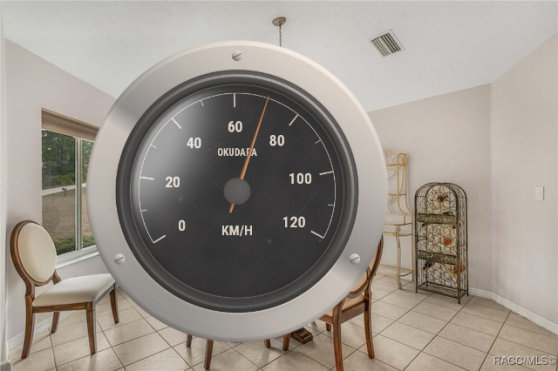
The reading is {"value": 70, "unit": "km/h"}
